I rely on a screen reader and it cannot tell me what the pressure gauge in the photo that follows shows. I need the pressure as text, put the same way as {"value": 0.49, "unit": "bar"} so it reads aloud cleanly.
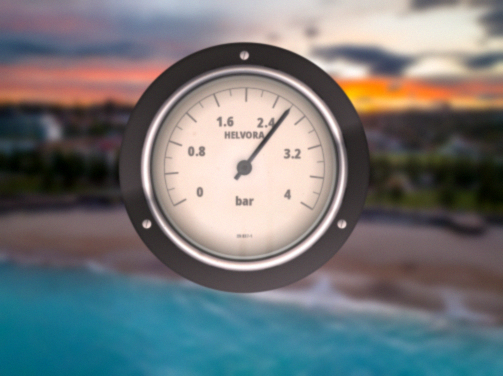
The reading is {"value": 2.6, "unit": "bar"}
